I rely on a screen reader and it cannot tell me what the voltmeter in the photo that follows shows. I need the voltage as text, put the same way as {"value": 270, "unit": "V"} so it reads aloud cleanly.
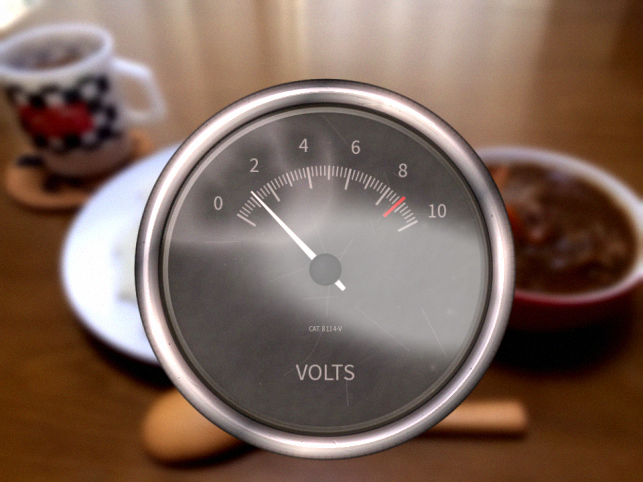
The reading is {"value": 1.2, "unit": "V"}
